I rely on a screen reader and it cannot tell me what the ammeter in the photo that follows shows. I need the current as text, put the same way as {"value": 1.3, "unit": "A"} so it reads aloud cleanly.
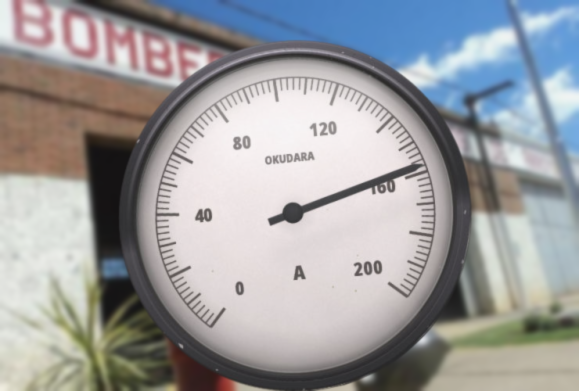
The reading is {"value": 158, "unit": "A"}
